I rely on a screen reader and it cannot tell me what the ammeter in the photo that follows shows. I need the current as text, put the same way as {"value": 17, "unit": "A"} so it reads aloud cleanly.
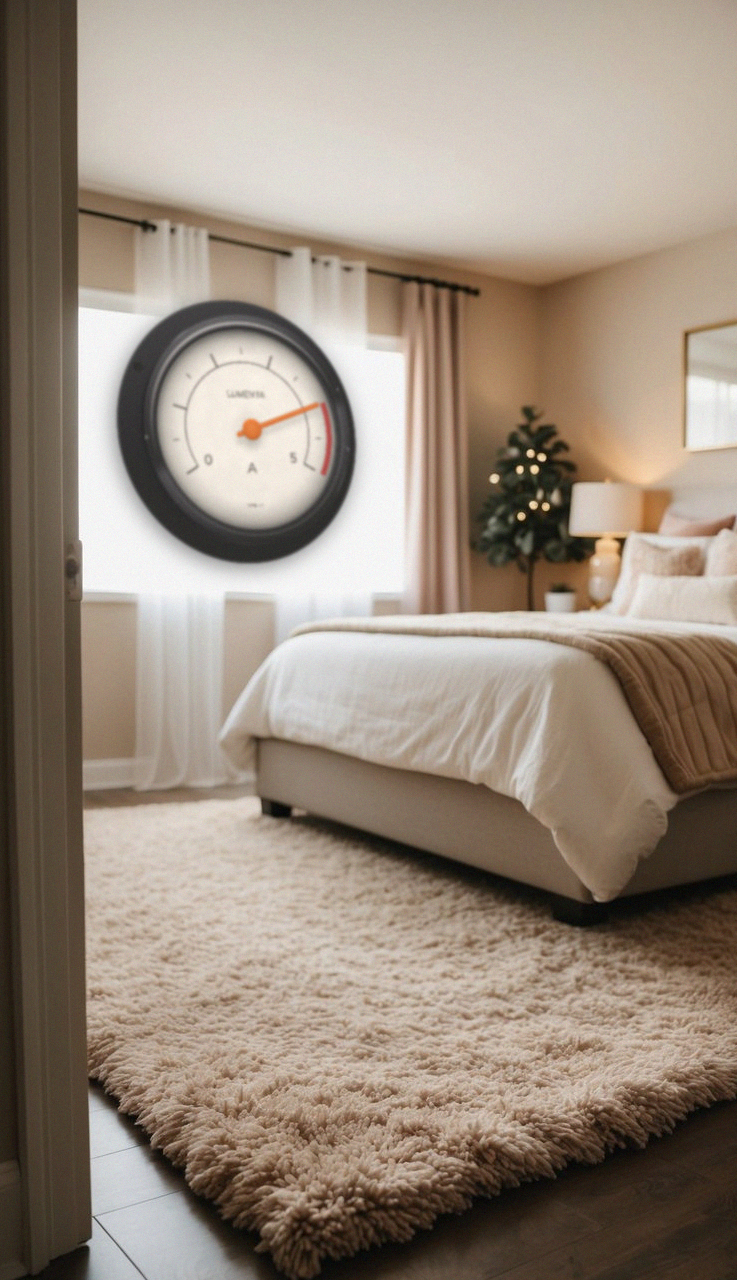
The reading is {"value": 4, "unit": "A"}
